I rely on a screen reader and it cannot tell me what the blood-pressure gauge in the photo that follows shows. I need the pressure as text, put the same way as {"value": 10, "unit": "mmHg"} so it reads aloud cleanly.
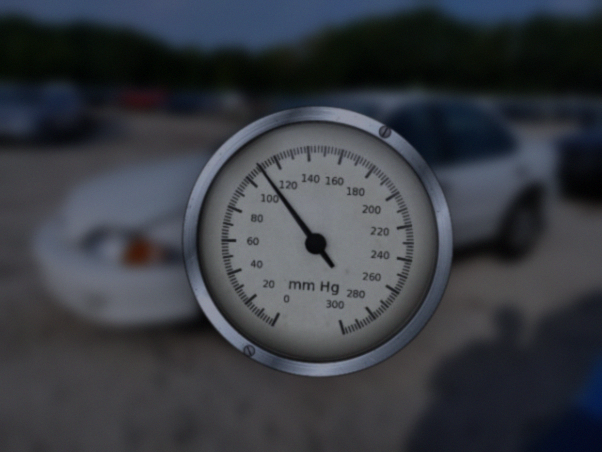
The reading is {"value": 110, "unit": "mmHg"}
